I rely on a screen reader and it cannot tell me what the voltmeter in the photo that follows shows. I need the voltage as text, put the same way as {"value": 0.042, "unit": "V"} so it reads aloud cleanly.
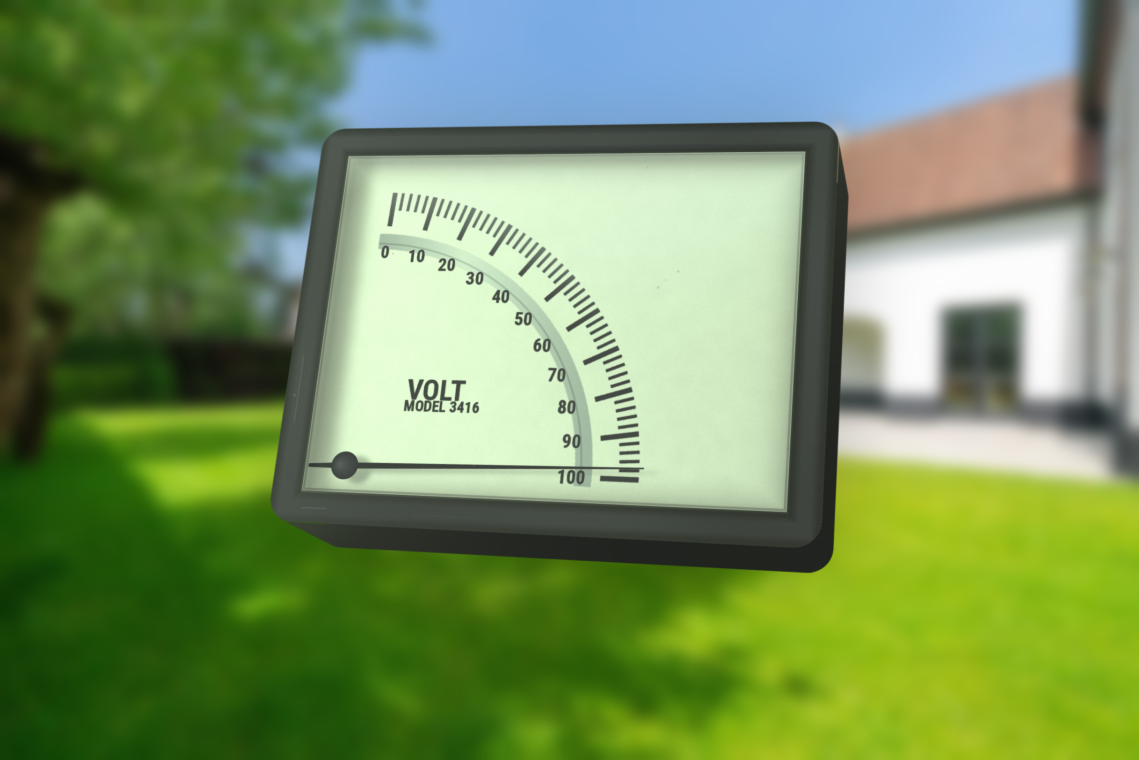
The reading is {"value": 98, "unit": "V"}
